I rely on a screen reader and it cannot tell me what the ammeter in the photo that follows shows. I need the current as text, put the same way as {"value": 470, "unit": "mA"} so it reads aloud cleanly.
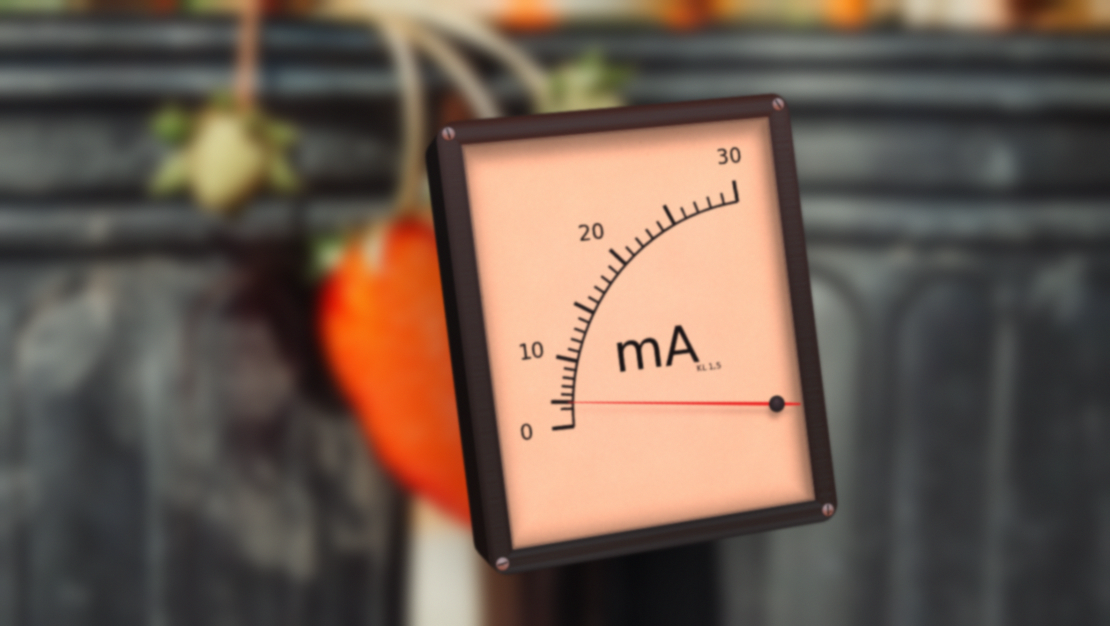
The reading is {"value": 5, "unit": "mA"}
